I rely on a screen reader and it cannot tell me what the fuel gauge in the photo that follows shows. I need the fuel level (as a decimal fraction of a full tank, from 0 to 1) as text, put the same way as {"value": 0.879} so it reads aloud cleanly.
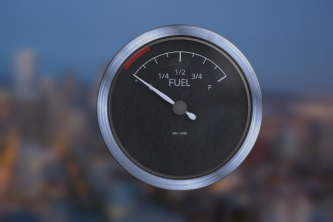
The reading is {"value": 0}
